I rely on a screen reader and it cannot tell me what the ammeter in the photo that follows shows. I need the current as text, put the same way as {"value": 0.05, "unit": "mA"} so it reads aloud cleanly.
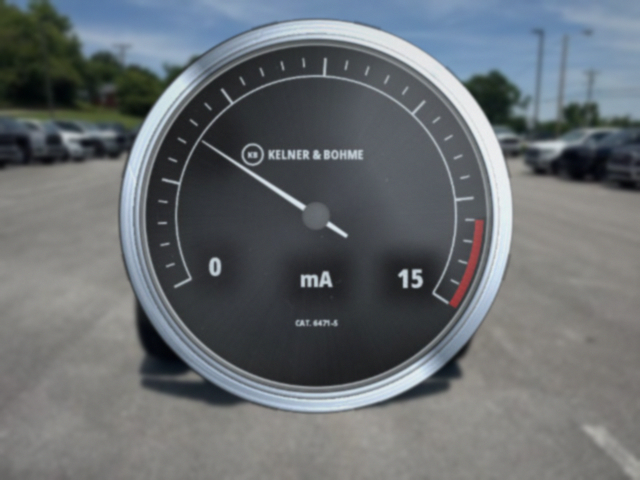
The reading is {"value": 3.75, "unit": "mA"}
